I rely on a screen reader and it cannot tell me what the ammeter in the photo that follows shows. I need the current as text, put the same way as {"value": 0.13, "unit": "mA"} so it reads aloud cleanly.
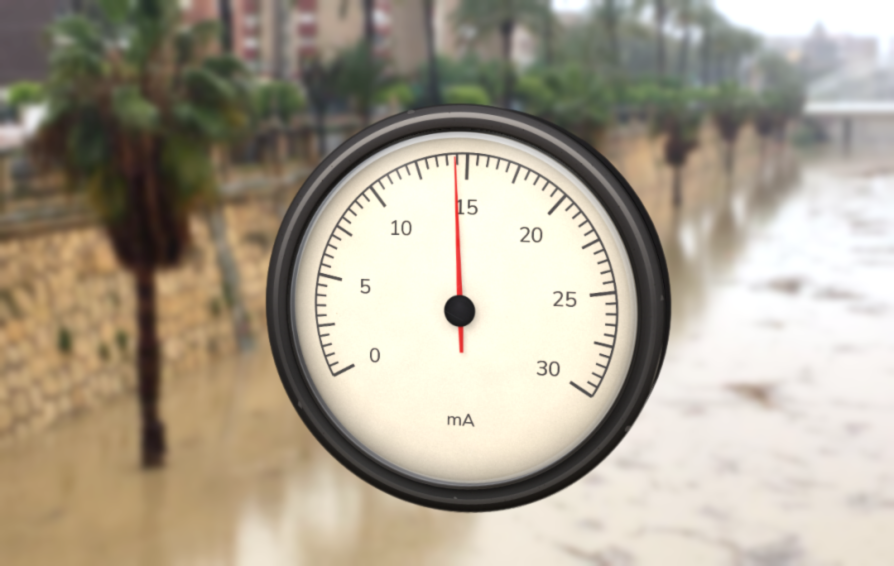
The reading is {"value": 14.5, "unit": "mA"}
